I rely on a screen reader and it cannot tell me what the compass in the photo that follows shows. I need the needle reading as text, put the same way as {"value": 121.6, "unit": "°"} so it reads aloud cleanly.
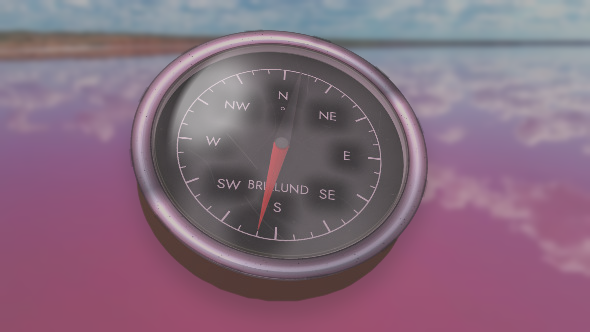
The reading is {"value": 190, "unit": "°"}
